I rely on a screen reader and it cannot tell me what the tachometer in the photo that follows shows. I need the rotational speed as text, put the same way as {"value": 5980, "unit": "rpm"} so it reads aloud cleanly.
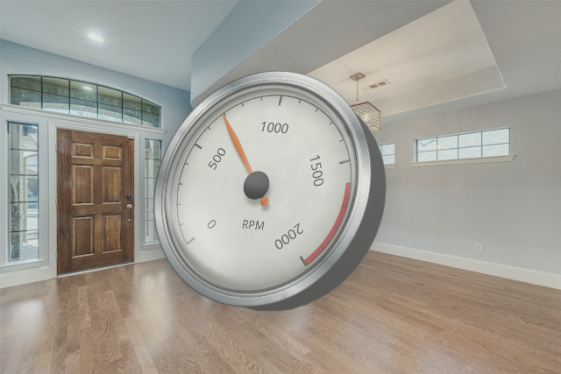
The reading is {"value": 700, "unit": "rpm"}
